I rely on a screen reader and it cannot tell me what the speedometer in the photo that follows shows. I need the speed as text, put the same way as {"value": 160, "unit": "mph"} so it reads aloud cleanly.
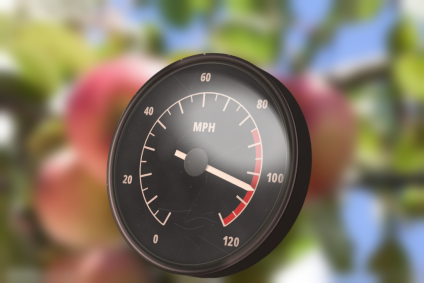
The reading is {"value": 105, "unit": "mph"}
